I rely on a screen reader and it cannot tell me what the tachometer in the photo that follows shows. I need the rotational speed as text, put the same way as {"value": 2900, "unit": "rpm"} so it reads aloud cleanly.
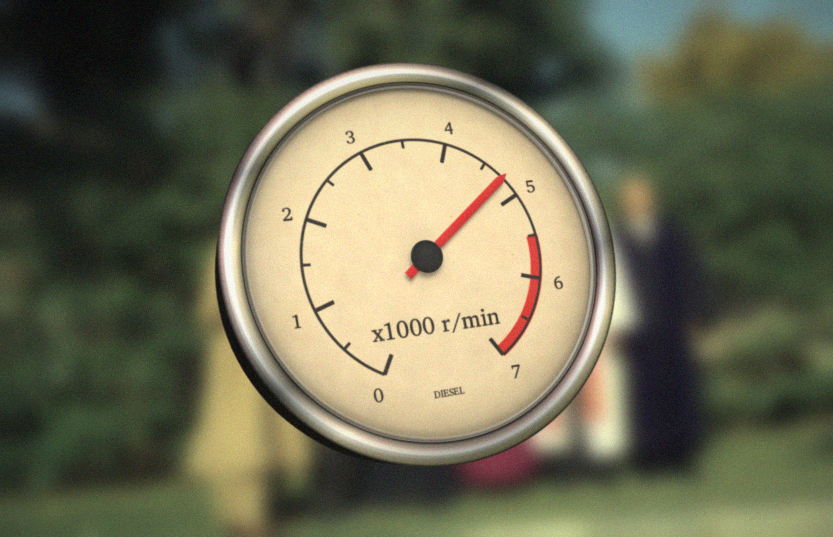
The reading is {"value": 4750, "unit": "rpm"}
